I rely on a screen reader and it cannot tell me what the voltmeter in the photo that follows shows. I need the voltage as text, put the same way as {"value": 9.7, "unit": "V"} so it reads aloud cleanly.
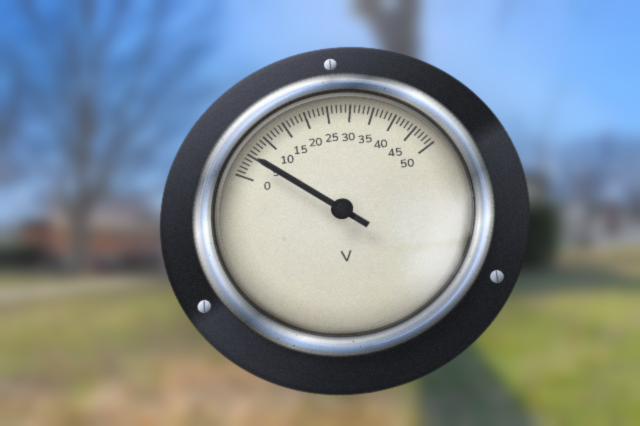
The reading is {"value": 5, "unit": "V"}
